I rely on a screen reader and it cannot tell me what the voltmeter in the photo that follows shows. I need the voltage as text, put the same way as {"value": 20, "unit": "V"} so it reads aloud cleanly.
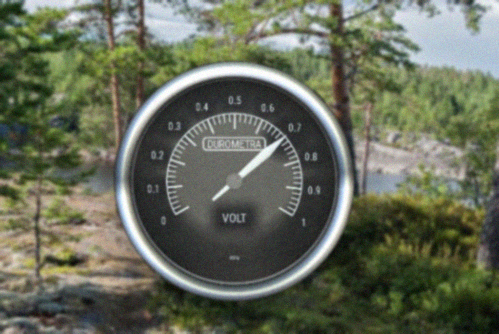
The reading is {"value": 0.7, "unit": "V"}
